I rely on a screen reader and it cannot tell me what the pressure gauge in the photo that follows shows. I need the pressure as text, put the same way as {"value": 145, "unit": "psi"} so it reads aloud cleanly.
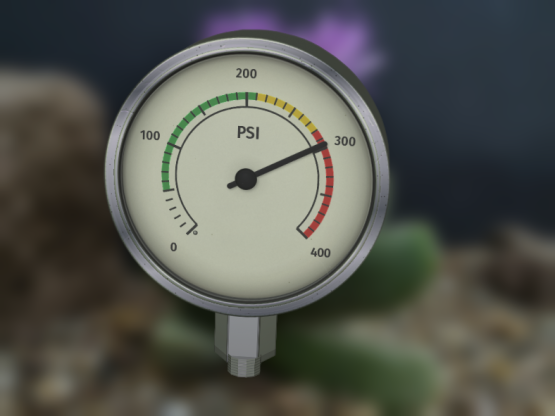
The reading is {"value": 295, "unit": "psi"}
